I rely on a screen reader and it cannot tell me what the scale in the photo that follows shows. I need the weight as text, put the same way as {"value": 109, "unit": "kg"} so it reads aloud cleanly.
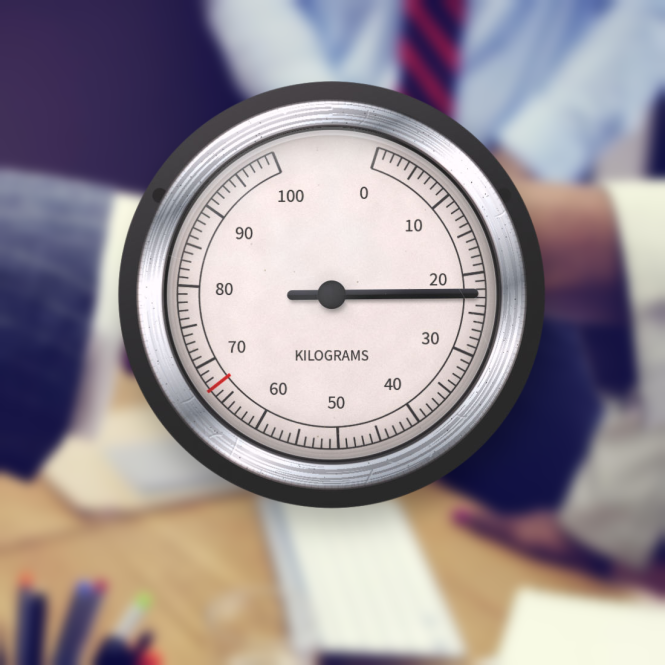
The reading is {"value": 22.5, "unit": "kg"}
